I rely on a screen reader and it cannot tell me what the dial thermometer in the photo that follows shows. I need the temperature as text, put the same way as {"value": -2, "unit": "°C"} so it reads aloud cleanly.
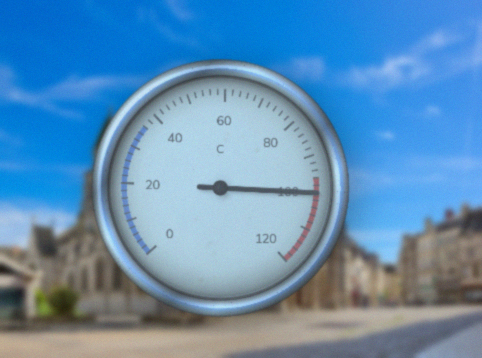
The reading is {"value": 100, "unit": "°C"}
